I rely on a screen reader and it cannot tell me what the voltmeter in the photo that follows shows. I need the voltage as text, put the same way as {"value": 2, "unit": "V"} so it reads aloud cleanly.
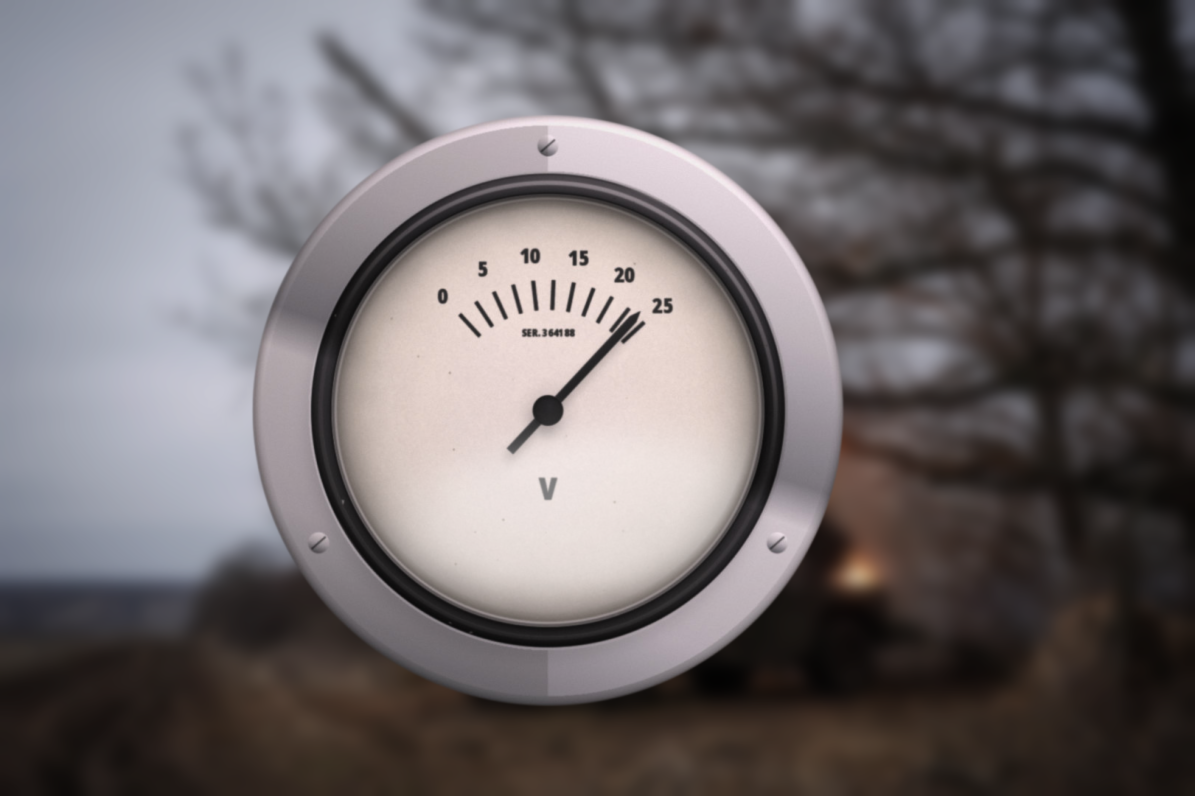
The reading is {"value": 23.75, "unit": "V"}
